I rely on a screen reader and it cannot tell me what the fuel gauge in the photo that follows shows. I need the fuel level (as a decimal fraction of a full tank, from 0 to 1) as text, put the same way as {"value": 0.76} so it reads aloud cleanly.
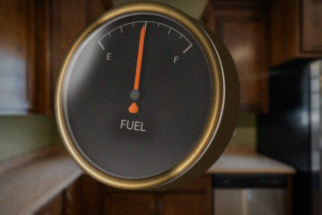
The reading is {"value": 0.5}
